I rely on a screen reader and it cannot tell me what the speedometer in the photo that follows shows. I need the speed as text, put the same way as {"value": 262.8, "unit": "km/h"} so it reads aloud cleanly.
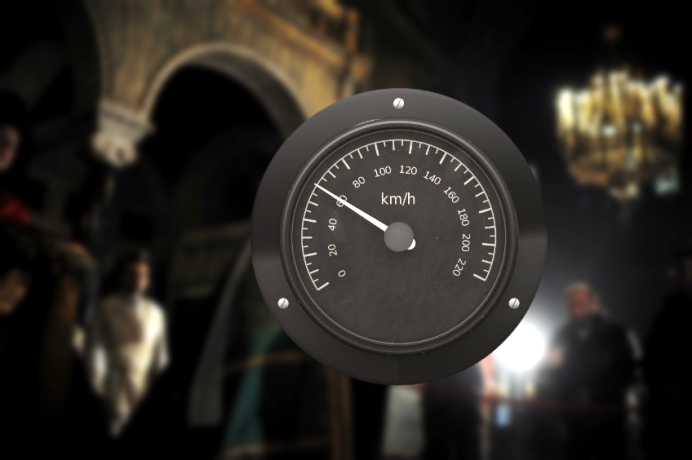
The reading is {"value": 60, "unit": "km/h"}
